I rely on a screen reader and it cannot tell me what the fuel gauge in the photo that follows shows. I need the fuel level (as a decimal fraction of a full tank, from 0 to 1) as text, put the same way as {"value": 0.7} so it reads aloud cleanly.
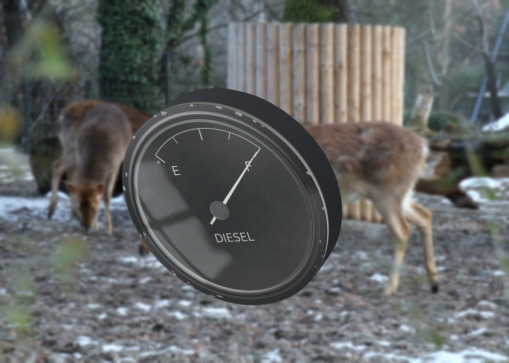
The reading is {"value": 1}
